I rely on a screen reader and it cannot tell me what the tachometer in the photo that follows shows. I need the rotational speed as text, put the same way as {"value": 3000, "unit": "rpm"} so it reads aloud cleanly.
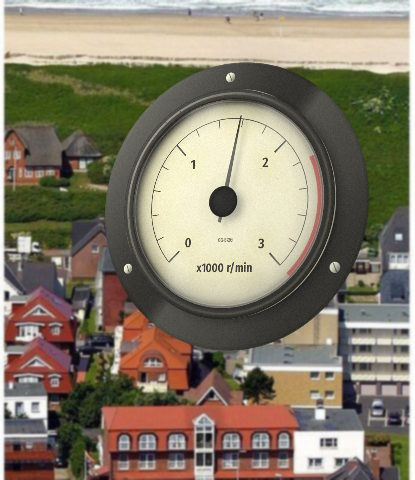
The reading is {"value": 1600, "unit": "rpm"}
